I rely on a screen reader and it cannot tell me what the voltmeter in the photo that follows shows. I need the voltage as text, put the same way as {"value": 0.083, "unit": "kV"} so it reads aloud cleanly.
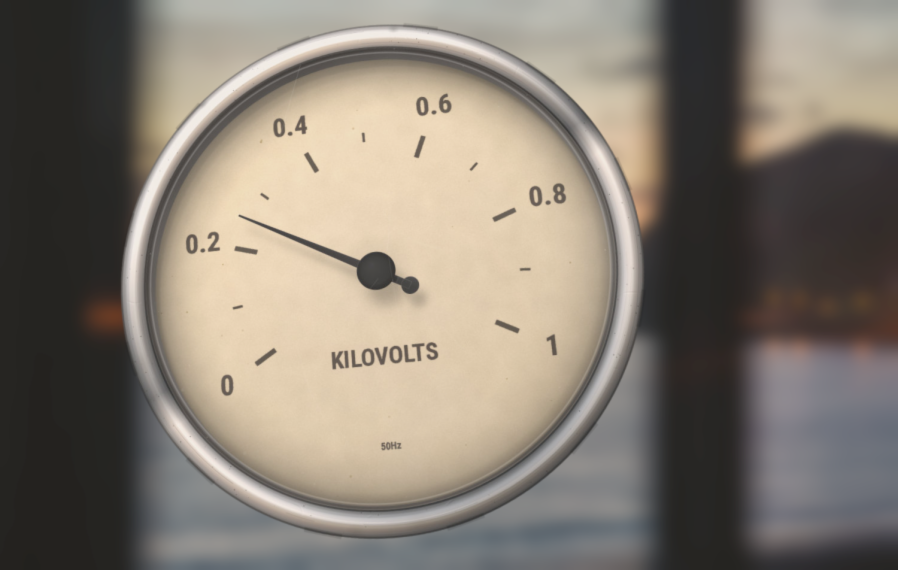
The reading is {"value": 0.25, "unit": "kV"}
